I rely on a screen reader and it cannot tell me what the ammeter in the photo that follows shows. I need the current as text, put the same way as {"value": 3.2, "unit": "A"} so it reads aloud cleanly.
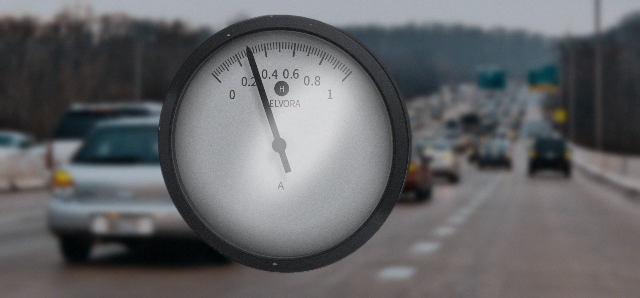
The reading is {"value": 0.3, "unit": "A"}
